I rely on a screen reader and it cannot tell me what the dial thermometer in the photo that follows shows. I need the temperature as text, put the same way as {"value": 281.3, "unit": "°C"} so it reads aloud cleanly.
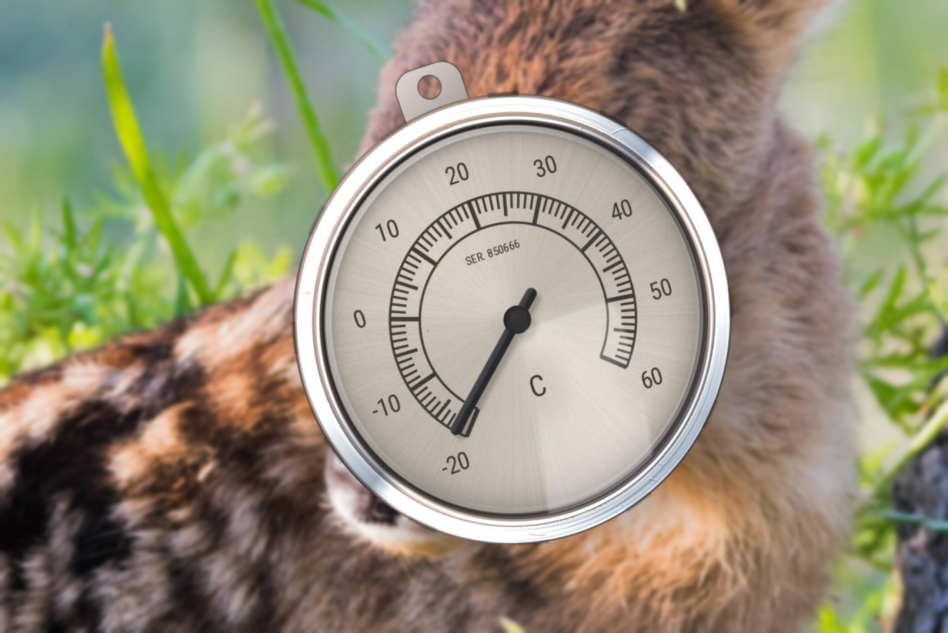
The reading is {"value": -18, "unit": "°C"}
